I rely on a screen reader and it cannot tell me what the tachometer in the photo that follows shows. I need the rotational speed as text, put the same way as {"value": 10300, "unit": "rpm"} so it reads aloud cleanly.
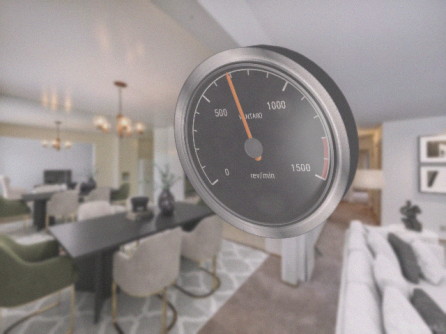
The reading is {"value": 700, "unit": "rpm"}
